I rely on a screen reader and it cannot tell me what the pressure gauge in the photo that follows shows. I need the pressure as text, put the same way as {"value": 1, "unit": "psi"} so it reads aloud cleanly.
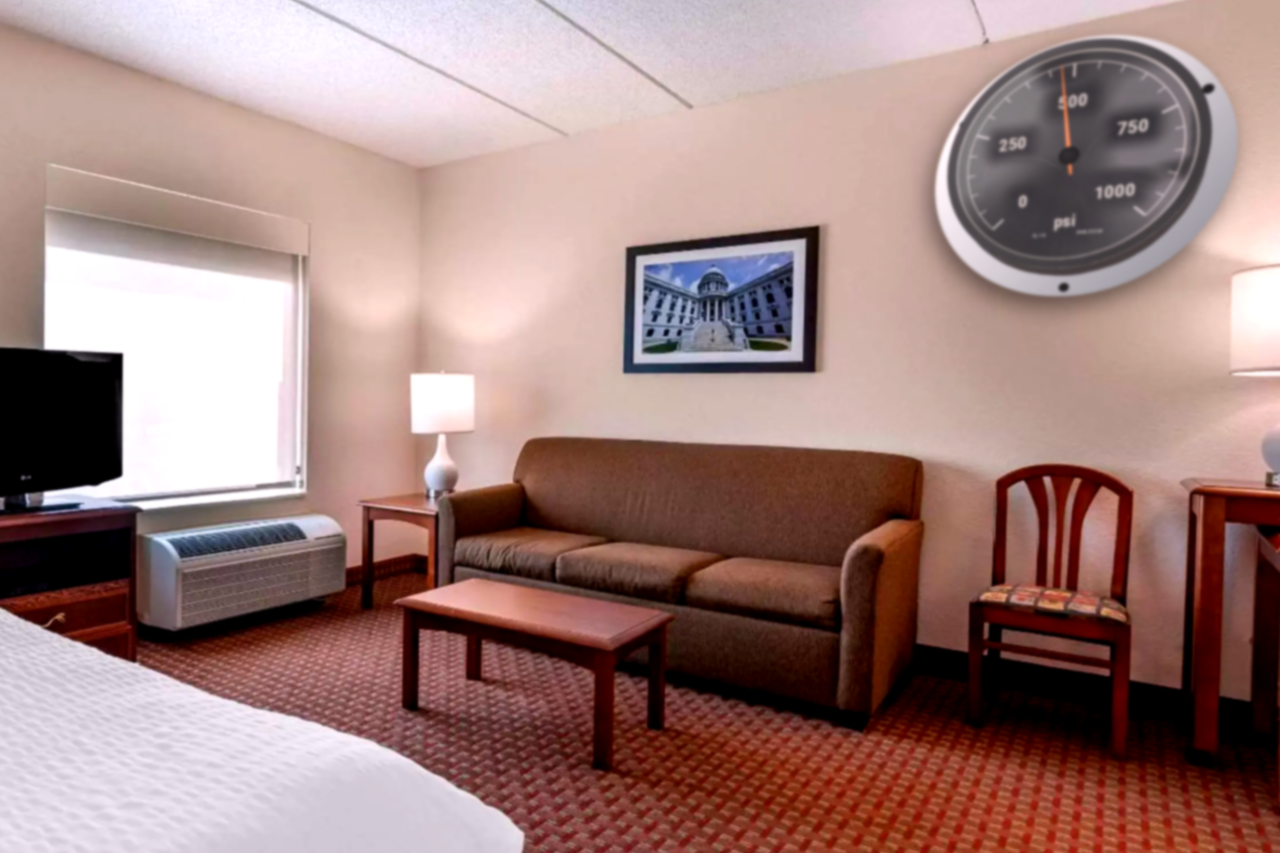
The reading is {"value": 475, "unit": "psi"}
